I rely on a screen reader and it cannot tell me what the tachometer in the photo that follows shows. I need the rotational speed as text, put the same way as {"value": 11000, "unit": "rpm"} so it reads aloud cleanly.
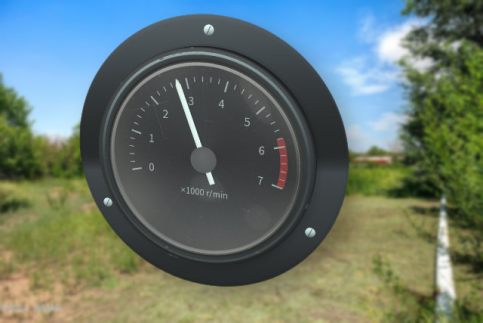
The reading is {"value": 2800, "unit": "rpm"}
